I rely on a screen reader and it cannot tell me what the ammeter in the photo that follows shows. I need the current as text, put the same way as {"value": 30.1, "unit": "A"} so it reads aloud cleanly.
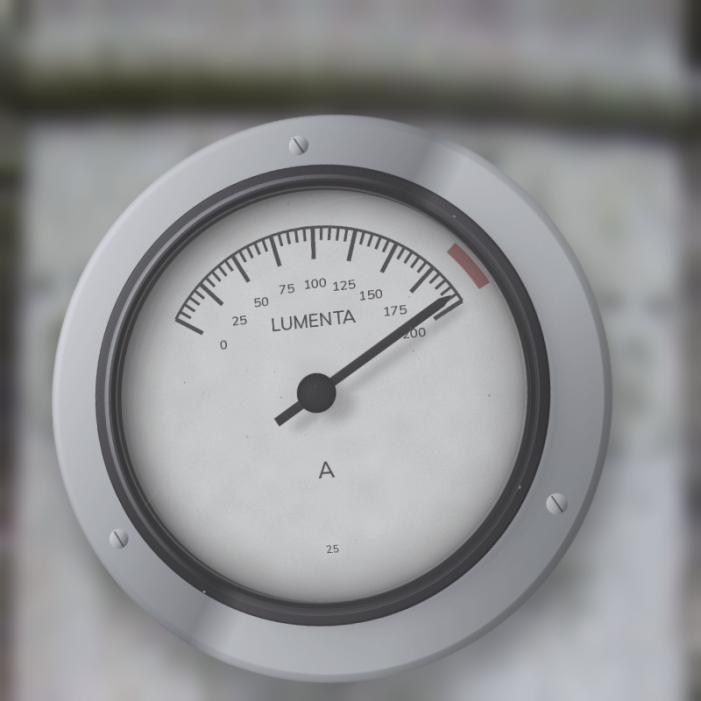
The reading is {"value": 195, "unit": "A"}
